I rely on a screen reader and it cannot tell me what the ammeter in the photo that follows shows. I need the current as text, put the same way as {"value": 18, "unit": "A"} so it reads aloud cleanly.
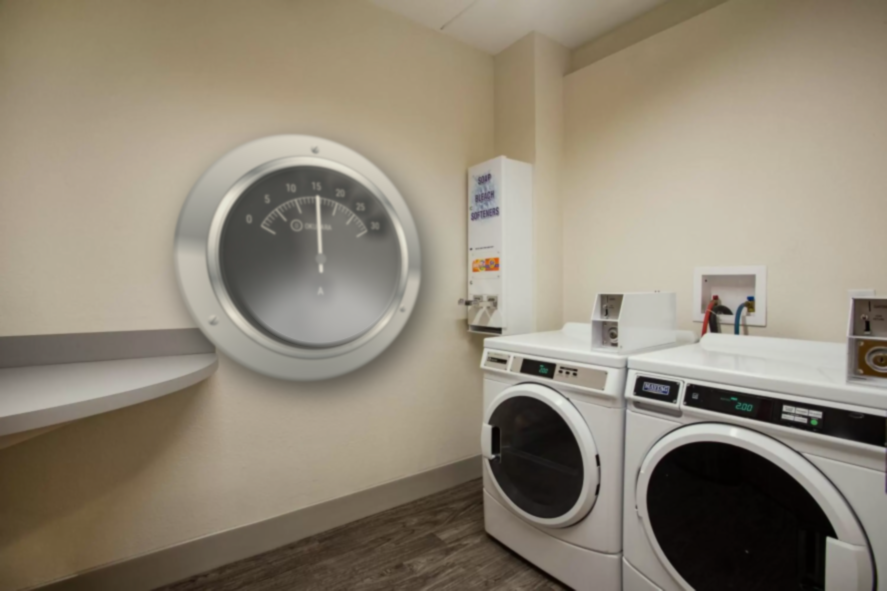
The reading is {"value": 15, "unit": "A"}
